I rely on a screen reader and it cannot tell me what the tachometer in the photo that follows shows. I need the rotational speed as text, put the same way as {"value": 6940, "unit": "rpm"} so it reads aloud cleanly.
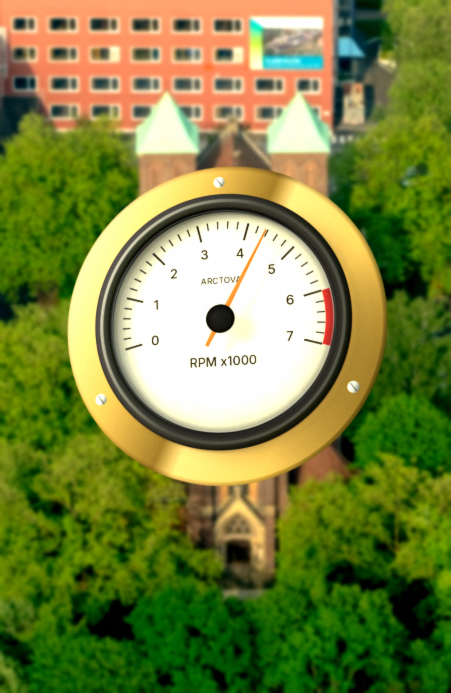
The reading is {"value": 4400, "unit": "rpm"}
